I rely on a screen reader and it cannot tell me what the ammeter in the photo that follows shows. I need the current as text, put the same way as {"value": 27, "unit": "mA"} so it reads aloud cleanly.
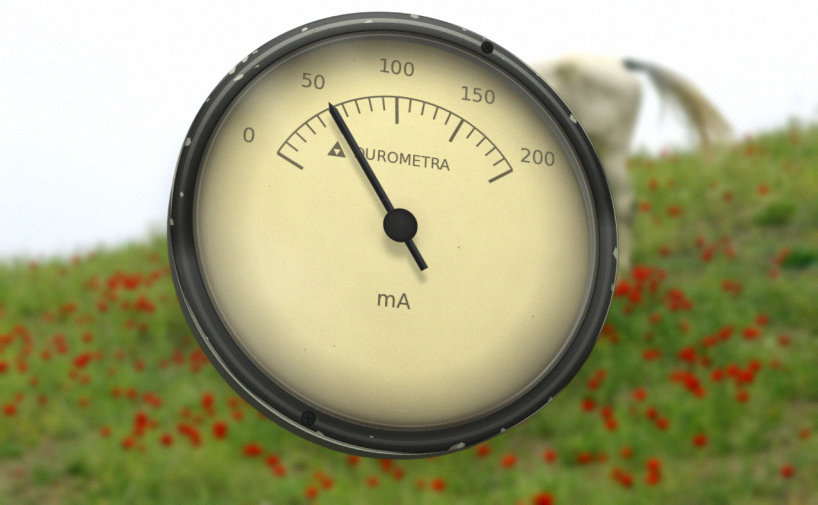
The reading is {"value": 50, "unit": "mA"}
